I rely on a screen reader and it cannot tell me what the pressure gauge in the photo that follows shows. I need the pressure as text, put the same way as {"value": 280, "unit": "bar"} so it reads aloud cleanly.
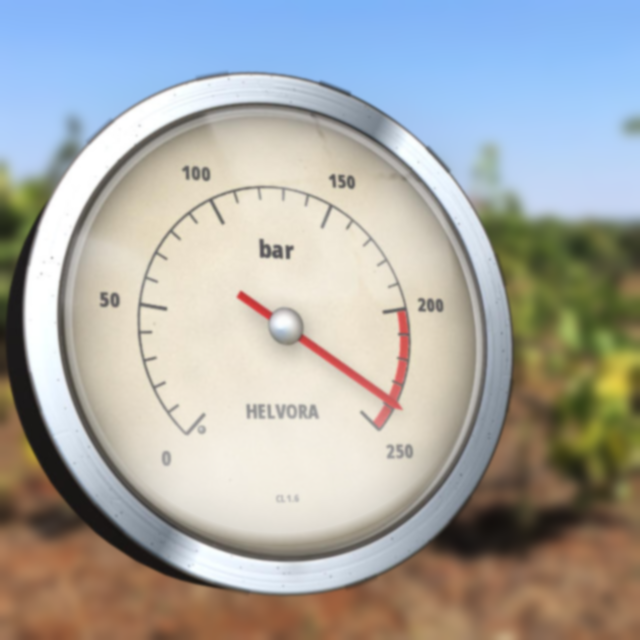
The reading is {"value": 240, "unit": "bar"}
